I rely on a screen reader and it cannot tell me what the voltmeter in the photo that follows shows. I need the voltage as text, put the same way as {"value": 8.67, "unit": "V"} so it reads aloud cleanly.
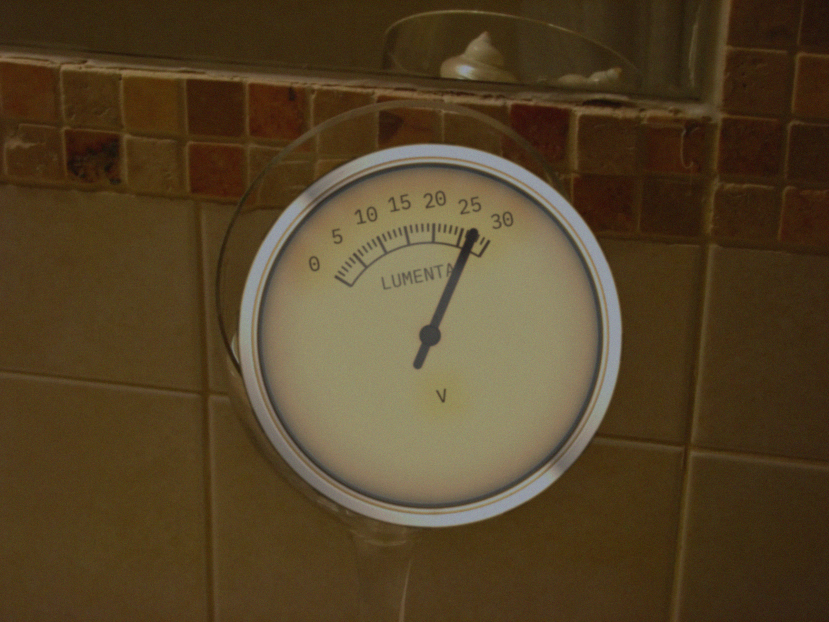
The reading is {"value": 27, "unit": "V"}
